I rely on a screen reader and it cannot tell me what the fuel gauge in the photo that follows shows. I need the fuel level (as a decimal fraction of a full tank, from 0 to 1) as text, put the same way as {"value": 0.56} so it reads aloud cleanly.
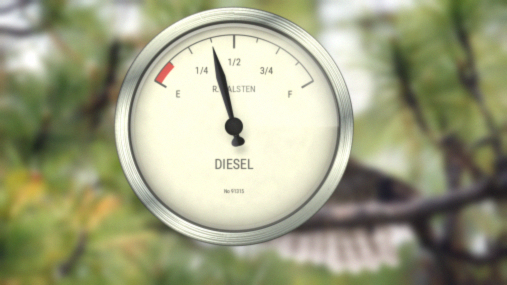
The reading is {"value": 0.375}
